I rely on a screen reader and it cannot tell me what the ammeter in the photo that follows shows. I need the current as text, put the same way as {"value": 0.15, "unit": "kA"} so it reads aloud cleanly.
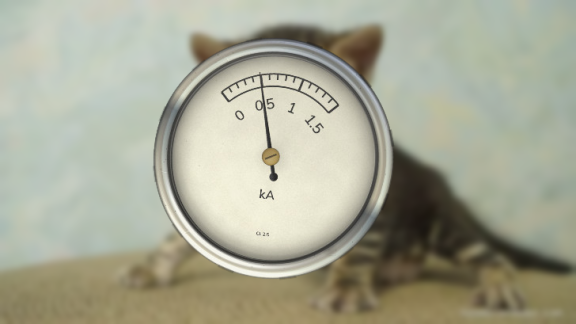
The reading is {"value": 0.5, "unit": "kA"}
